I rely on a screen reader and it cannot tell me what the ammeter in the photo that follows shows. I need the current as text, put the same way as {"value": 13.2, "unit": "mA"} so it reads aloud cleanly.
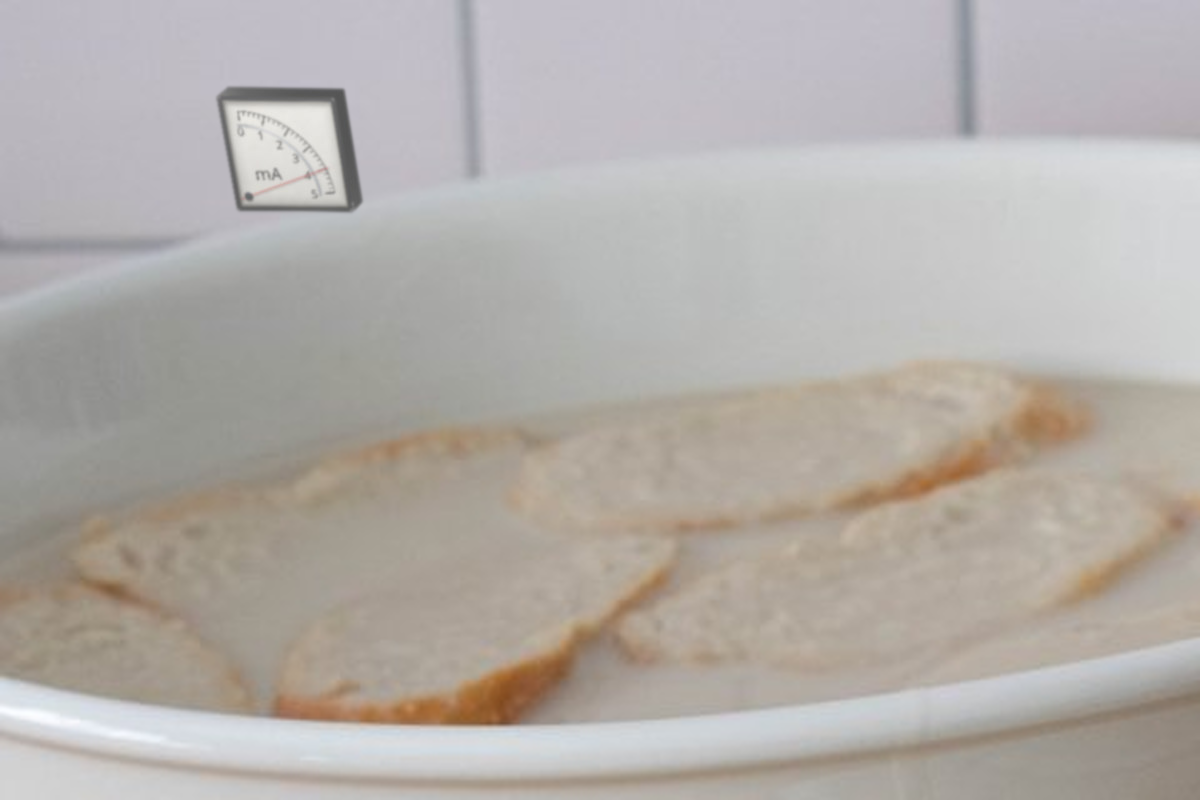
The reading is {"value": 4, "unit": "mA"}
